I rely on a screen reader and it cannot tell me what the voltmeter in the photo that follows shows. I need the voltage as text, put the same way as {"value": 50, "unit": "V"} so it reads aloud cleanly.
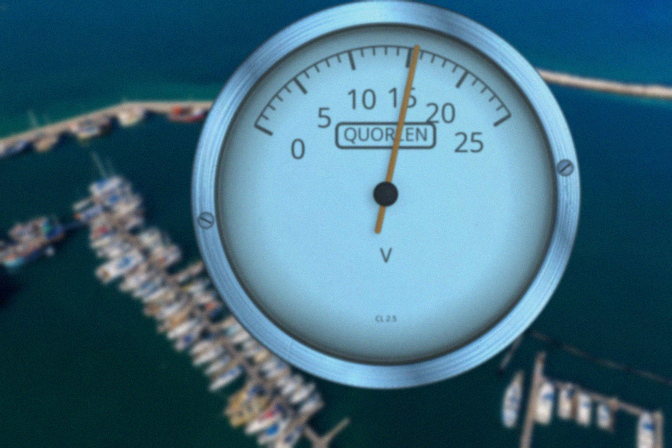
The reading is {"value": 15.5, "unit": "V"}
